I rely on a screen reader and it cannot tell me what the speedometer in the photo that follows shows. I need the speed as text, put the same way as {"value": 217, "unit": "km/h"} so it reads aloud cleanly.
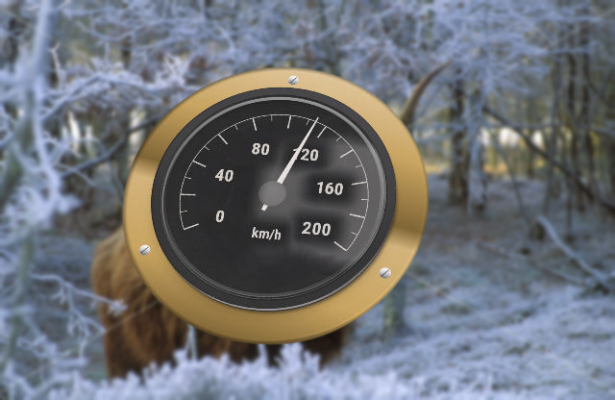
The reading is {"value": 115, "unit": "km/h"}
